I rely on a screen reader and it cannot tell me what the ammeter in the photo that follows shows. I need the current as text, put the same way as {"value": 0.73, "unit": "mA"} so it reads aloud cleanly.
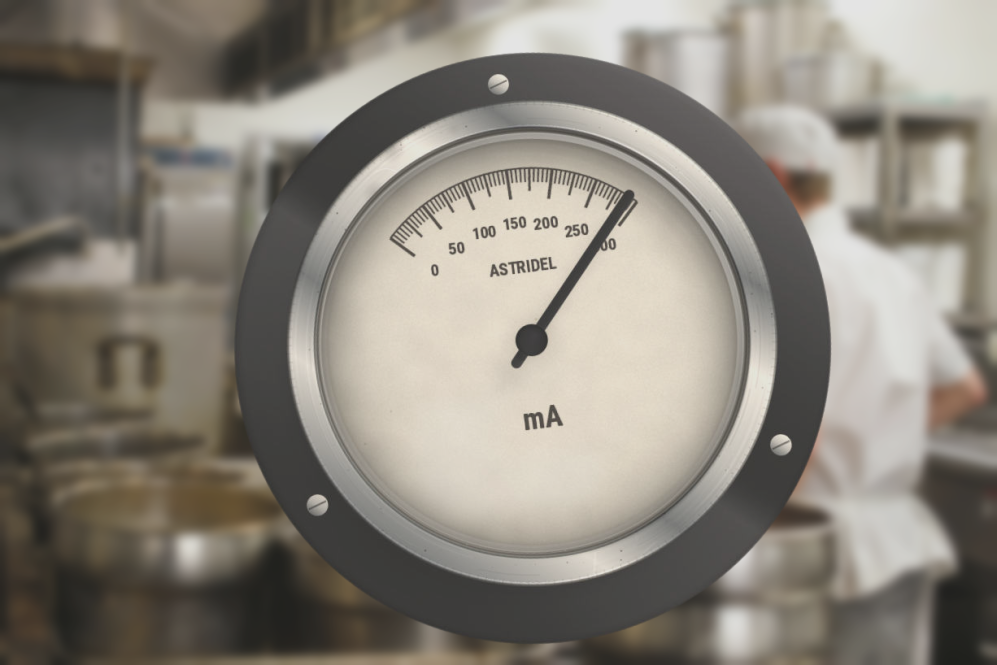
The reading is {"value": 290, "unit": "mA"}
